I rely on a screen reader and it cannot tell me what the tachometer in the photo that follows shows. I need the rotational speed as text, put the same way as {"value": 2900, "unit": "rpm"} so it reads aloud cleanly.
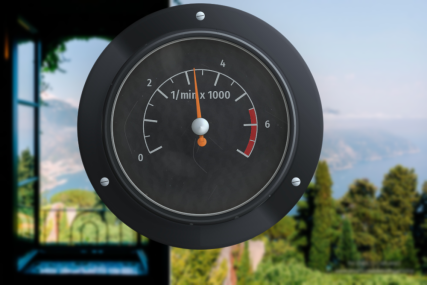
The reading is {"value": 3250, "unit": "rpm"}
